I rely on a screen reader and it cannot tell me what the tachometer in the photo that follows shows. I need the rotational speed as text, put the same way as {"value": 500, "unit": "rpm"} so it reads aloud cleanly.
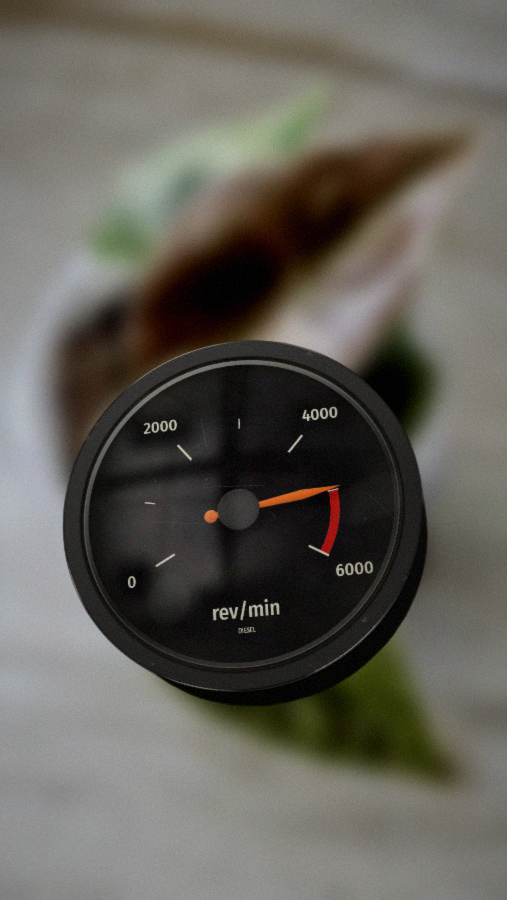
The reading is {"value": 5000, "unit": "rpm"}
